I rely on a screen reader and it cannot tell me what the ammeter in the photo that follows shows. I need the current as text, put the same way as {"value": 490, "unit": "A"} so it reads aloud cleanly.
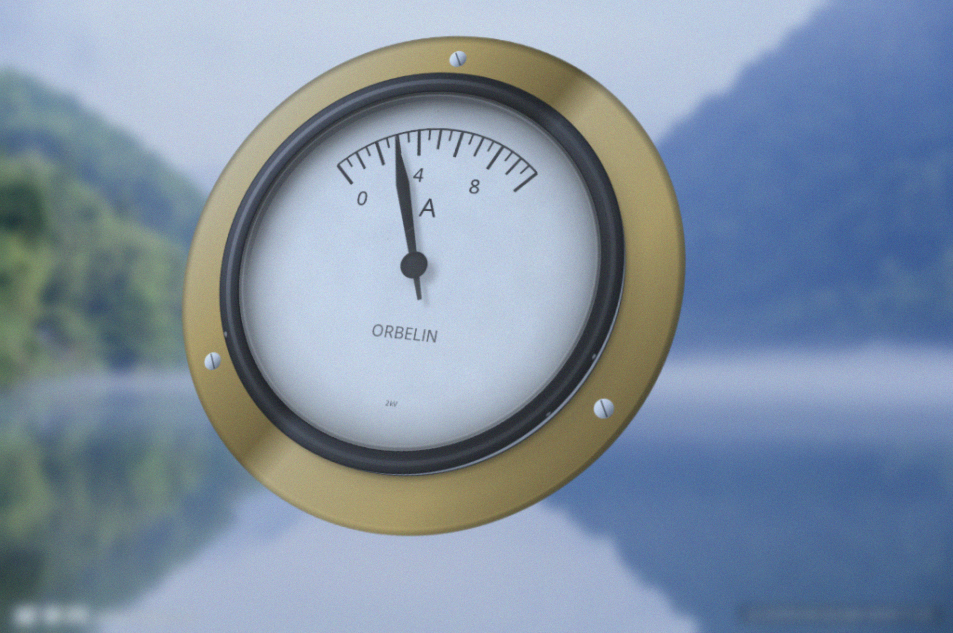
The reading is {"value": 3, "unit": "A"}
